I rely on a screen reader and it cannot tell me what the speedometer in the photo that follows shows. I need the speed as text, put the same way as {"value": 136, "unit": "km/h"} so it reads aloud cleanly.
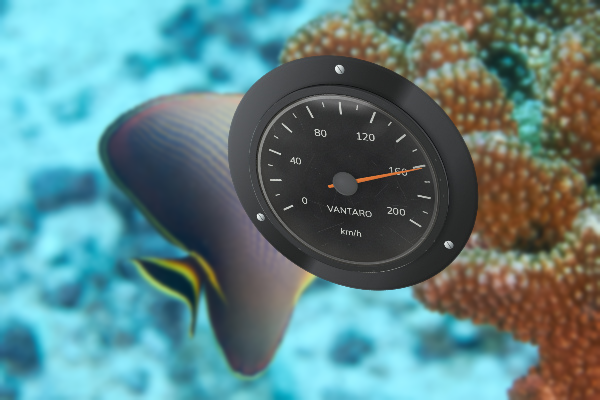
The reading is {"value": 160, "unit": "km/h"}
